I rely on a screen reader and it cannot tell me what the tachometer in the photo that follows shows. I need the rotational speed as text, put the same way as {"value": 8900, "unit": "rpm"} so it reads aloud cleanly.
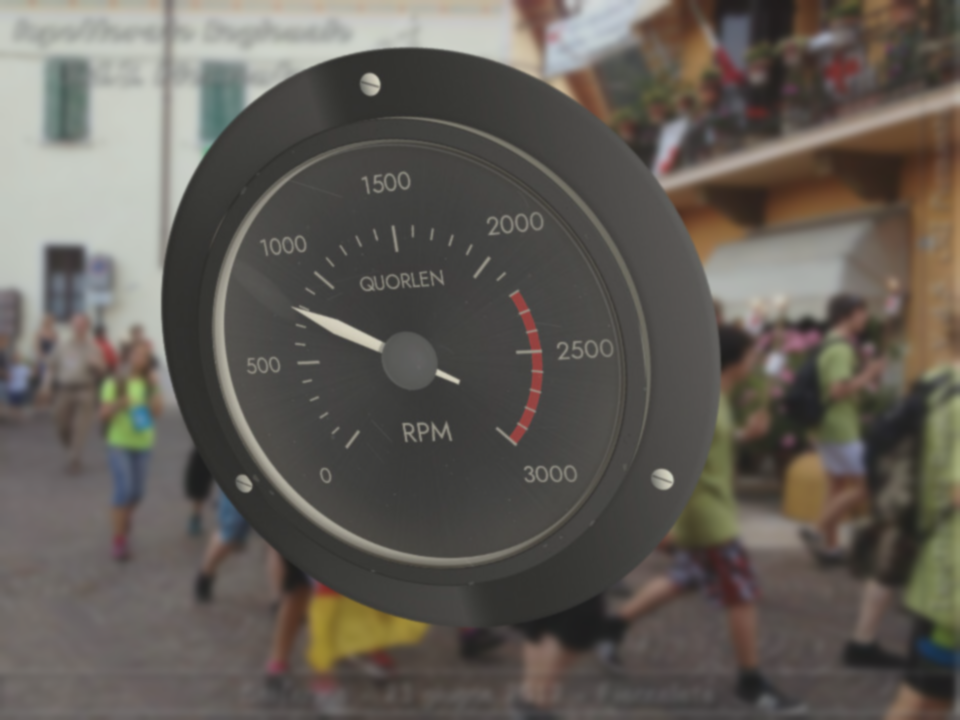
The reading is {"value": 800, "unit": "rpm"}
